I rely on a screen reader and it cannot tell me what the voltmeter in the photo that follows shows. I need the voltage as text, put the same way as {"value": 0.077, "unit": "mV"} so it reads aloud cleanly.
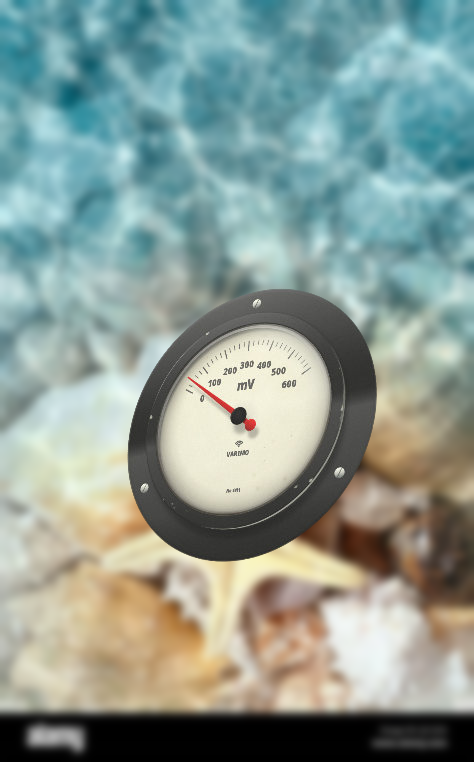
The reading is {"value": 40, "unit": "mV"}
